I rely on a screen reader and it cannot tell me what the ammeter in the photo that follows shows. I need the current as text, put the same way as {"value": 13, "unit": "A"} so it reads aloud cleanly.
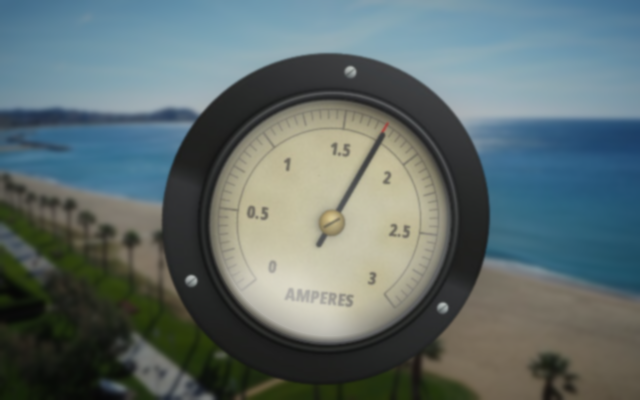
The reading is {"value": 1.75, "unit": "A"}
